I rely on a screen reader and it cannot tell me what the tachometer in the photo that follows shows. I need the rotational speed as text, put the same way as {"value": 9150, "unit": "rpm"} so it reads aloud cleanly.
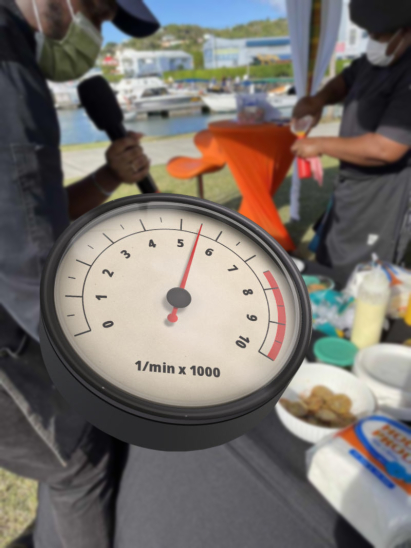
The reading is {"value": 5500, "unit": "rpm"}
